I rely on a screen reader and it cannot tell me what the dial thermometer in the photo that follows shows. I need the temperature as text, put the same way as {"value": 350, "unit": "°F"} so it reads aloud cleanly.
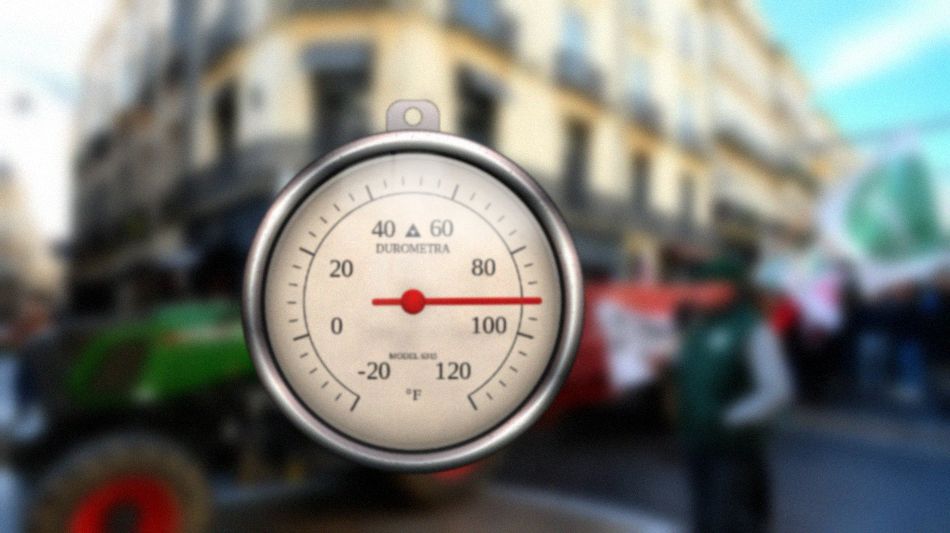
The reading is {"value": 92, "unit": "°F"}
